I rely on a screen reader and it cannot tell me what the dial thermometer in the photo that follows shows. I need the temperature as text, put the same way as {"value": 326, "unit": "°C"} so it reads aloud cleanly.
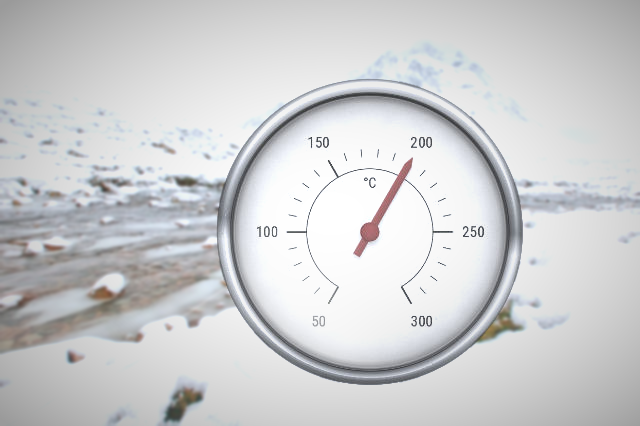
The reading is {"value": 200, "unit": "°C"}
